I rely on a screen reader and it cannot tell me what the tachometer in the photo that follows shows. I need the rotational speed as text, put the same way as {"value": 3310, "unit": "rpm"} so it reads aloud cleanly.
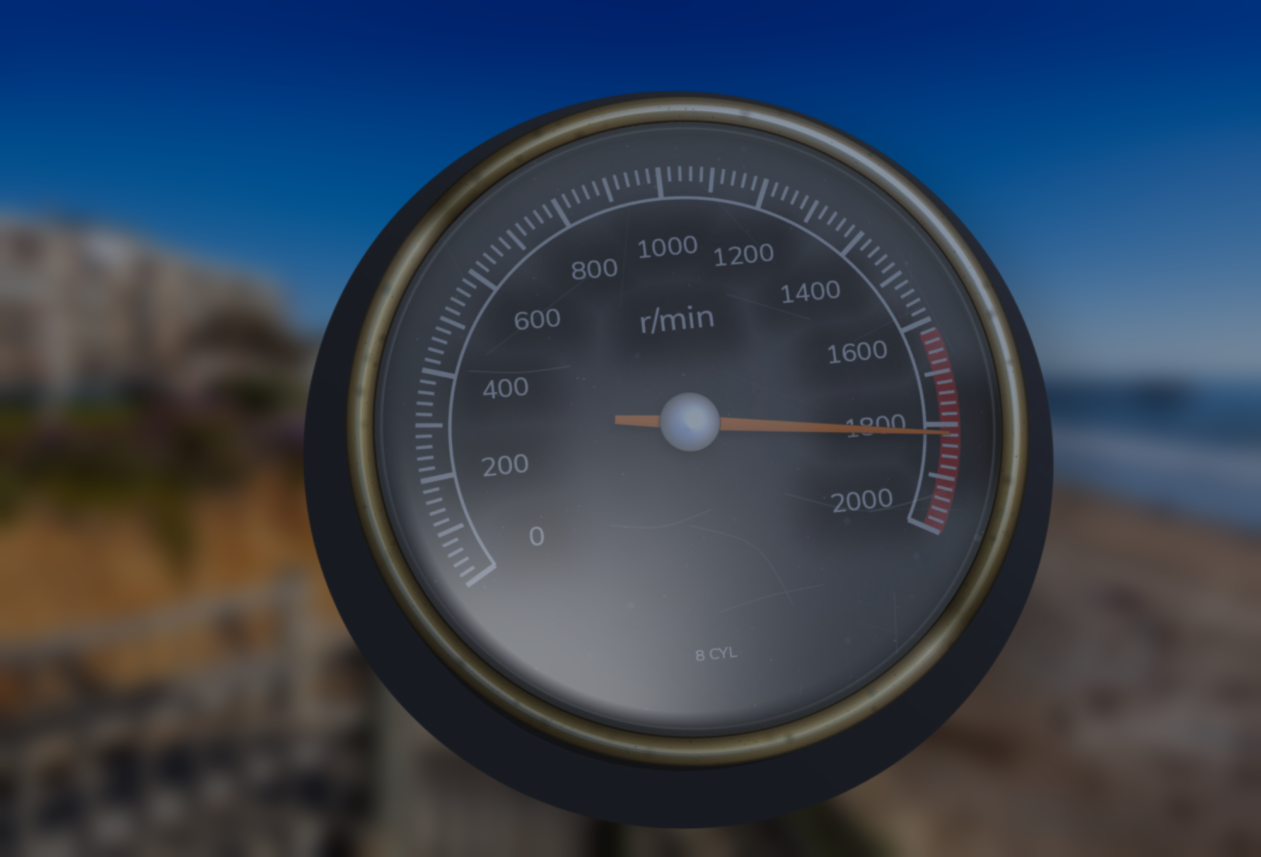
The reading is {"value": 1820, "unit": "rpm"}
